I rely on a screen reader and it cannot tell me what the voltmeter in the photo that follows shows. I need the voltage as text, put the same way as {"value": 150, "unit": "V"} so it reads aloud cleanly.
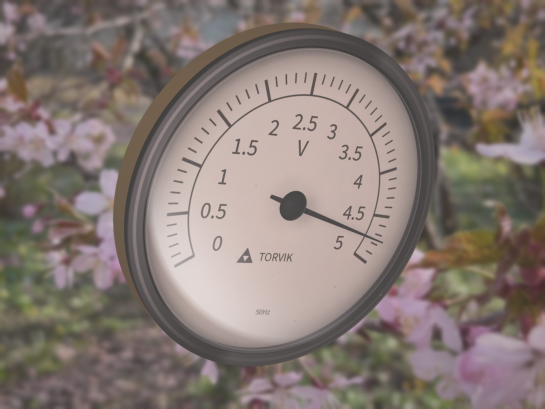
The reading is {"value": 4.75, "unit": "V"}
